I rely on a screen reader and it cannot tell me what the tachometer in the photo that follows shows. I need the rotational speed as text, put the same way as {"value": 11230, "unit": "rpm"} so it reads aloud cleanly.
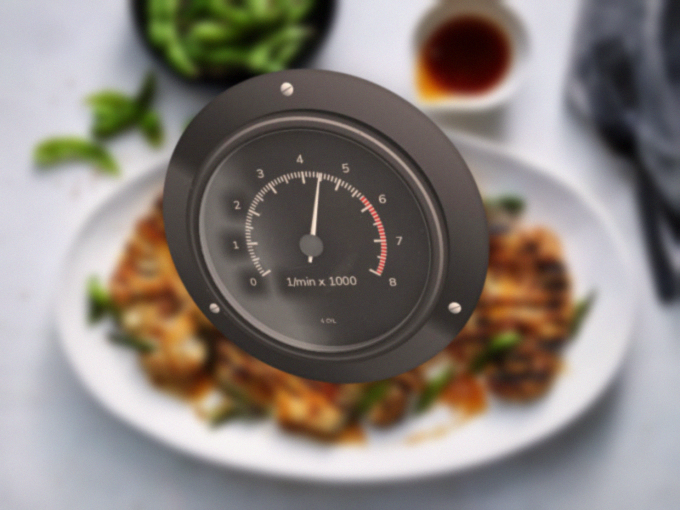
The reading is {"value": 4500, "unit": "rpm"}
